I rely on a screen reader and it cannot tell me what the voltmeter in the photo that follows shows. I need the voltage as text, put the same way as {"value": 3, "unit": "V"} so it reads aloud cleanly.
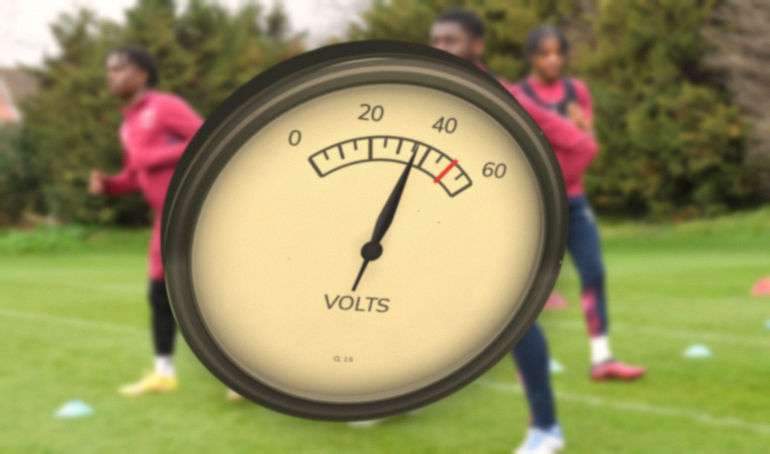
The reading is {"value": 35, "unit": "V"}
